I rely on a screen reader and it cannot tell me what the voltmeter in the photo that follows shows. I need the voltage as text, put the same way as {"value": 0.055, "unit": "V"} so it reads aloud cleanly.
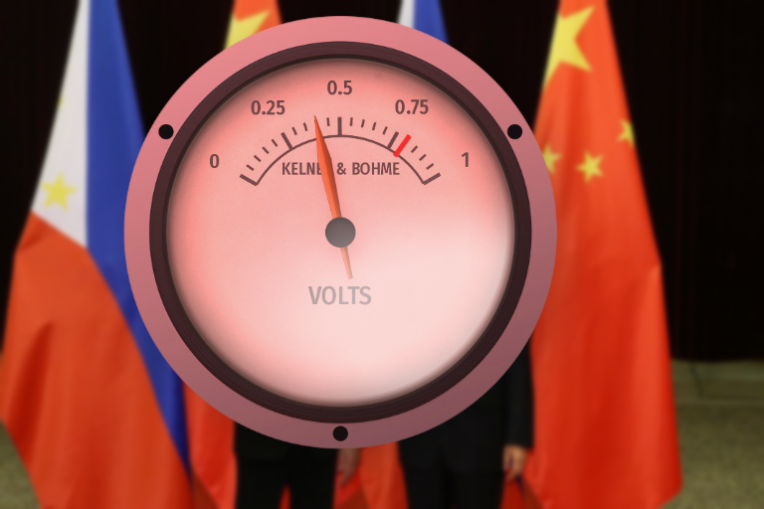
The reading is {"value": 0.4, "unit": "V"}
